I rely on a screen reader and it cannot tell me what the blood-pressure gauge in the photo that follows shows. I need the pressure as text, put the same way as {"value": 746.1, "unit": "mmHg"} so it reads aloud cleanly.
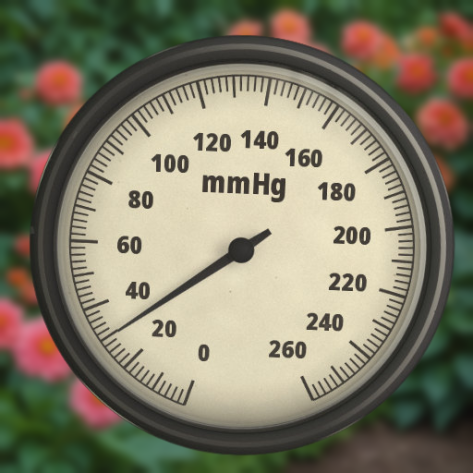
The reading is {"value": 30, "unit": "mmHg"}
